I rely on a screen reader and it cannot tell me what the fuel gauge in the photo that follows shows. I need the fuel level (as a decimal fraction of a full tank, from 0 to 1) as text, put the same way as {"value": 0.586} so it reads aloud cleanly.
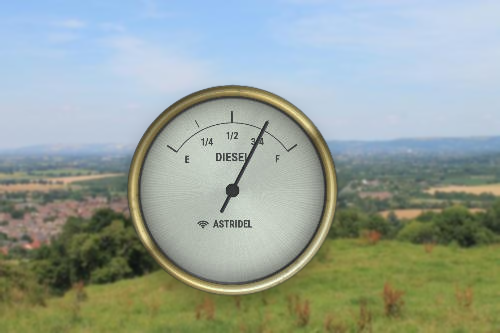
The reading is {"value": 0.75}
